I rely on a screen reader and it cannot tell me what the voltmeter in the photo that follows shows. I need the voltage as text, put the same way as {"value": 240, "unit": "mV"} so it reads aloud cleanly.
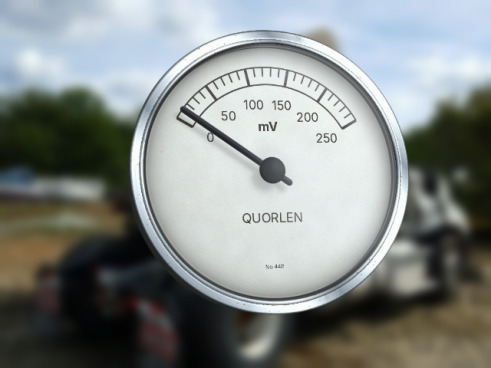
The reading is {"value": 10, "unit": "mV"}
